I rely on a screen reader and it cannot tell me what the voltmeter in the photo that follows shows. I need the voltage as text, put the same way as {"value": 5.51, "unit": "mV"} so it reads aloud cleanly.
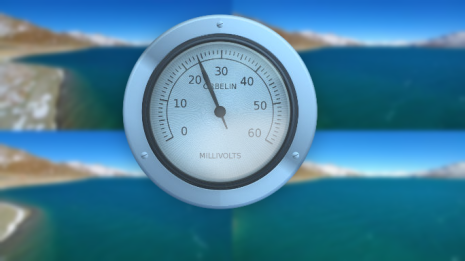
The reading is {"value": 24, "unit": "mV"}
